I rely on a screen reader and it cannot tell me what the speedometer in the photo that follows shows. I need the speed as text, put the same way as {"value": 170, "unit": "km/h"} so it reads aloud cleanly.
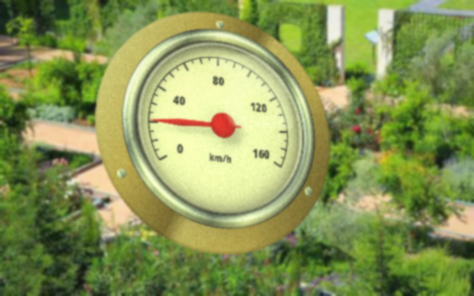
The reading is {"value": 20, "unit": "km/h"}
